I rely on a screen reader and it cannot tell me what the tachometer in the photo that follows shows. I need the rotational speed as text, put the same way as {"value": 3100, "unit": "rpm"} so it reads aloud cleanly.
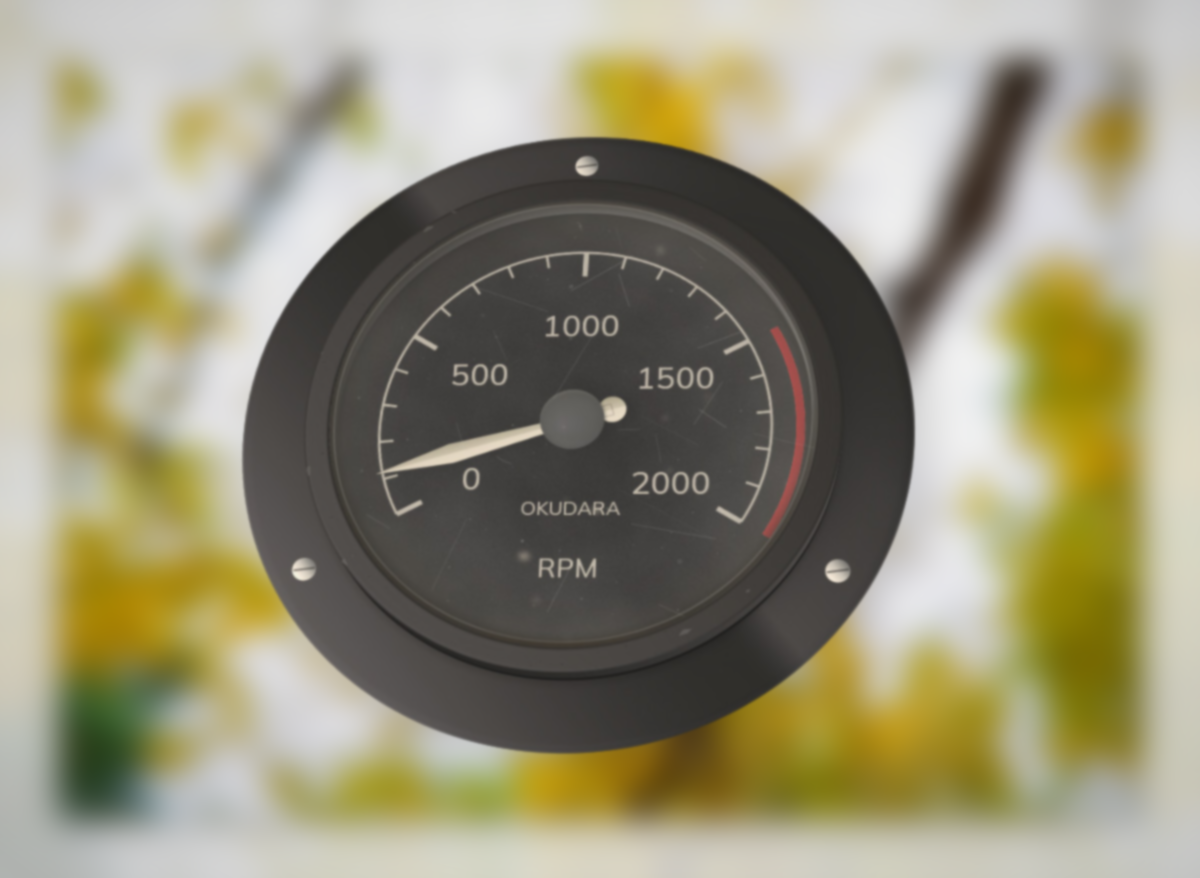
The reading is {"value": 100, "unit": "rpm"}
